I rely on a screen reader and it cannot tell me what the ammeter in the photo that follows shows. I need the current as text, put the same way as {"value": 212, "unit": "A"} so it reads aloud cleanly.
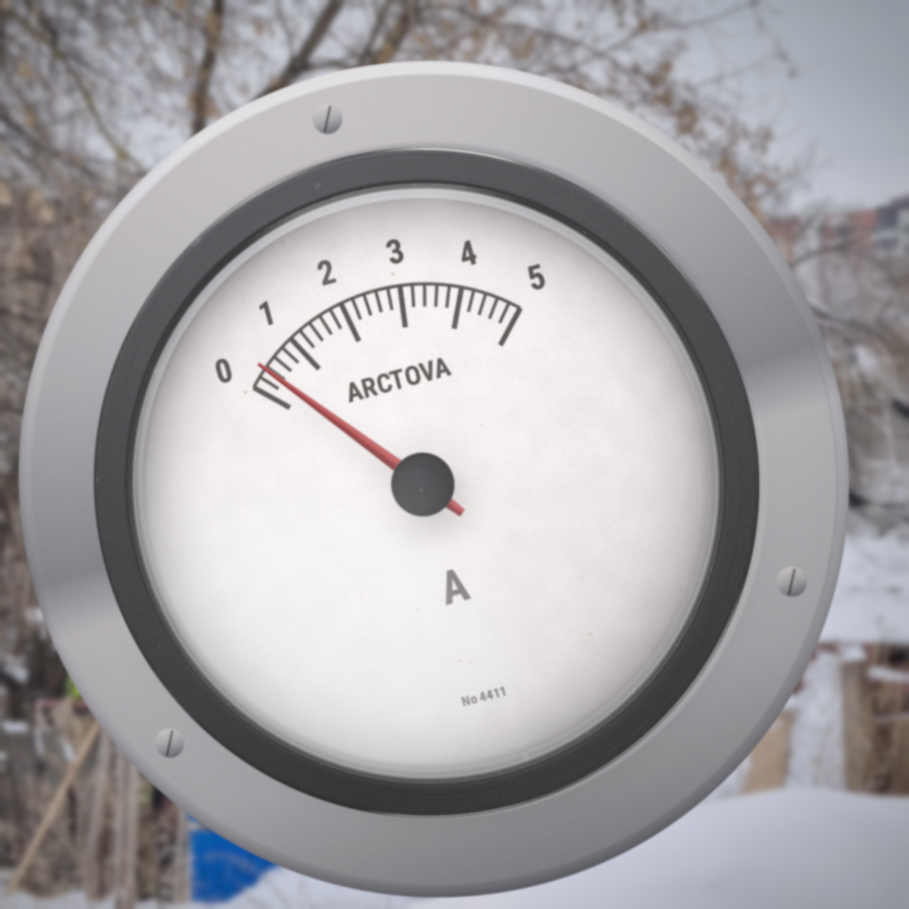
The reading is {"value": 0.4, "unit": "A"}
